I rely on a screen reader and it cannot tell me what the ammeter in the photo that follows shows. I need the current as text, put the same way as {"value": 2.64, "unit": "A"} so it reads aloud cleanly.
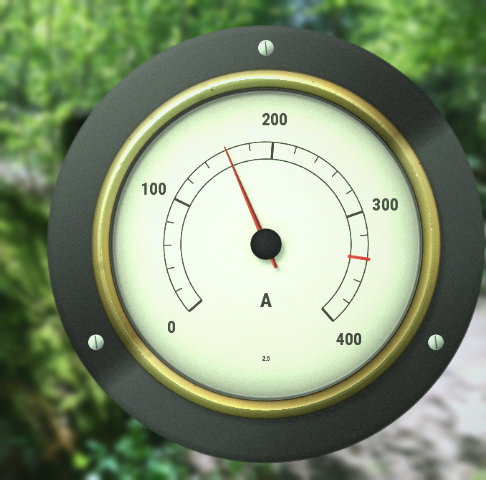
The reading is {"value": 160, "unit": "A"}
